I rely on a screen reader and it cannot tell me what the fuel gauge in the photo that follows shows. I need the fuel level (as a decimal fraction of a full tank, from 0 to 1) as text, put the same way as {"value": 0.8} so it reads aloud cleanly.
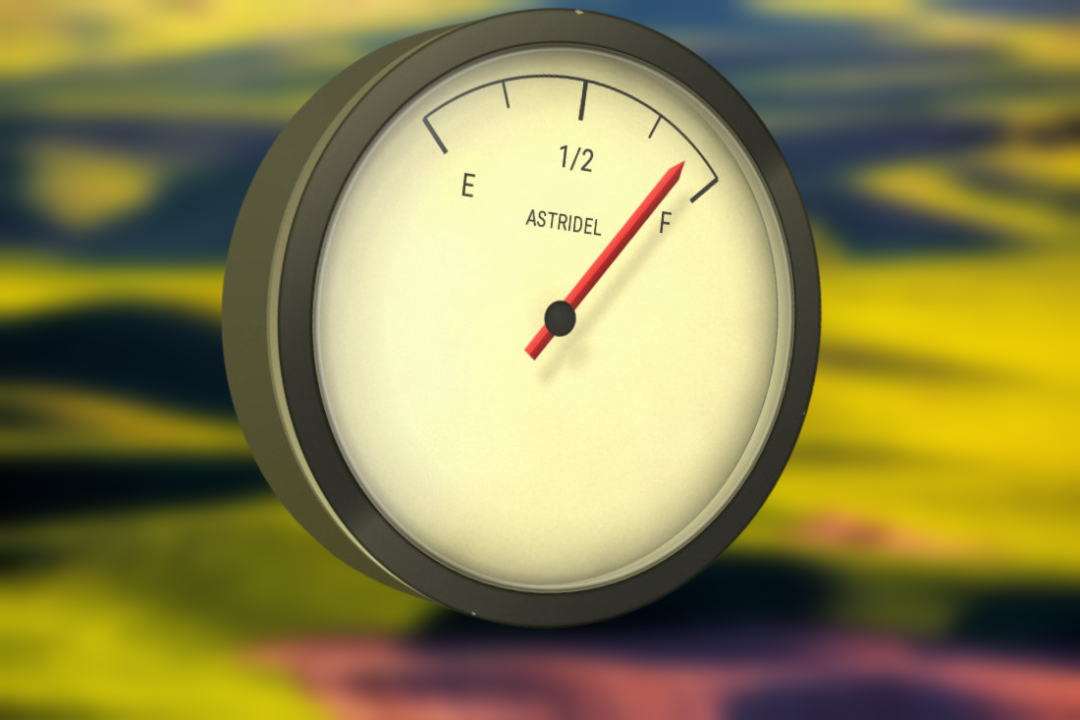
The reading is {"value": 0.875}
